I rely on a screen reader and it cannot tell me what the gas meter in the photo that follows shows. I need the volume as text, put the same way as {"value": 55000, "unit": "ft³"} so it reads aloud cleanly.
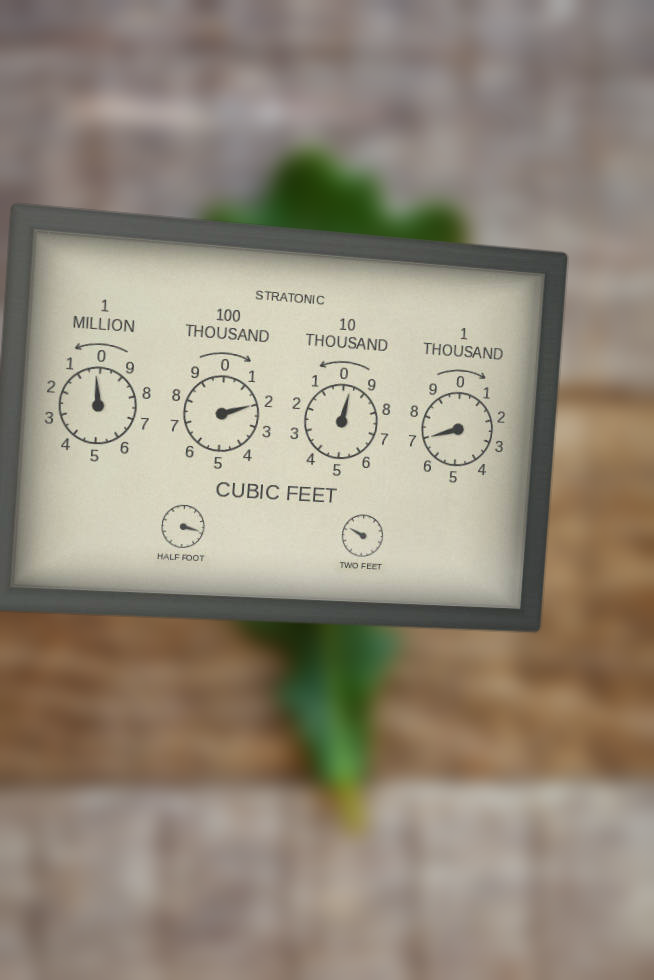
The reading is {"value": 19700, "unit": "ft³"}
